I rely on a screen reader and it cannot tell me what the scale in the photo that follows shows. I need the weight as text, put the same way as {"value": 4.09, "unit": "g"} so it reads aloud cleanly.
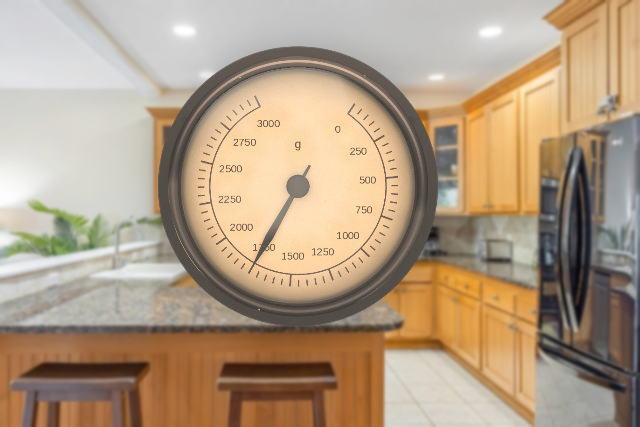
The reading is {"value": 1750, "unit": "g"}
